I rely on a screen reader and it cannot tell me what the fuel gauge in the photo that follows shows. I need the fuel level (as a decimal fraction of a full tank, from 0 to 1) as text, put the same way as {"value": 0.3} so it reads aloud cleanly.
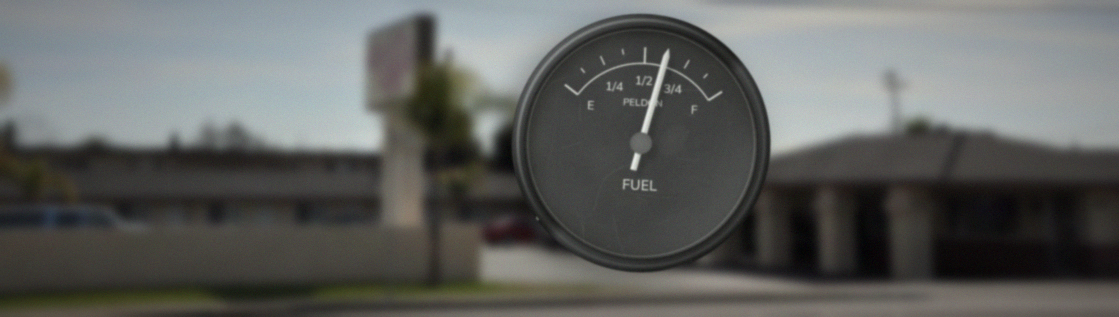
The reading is {"value": 0.625}
